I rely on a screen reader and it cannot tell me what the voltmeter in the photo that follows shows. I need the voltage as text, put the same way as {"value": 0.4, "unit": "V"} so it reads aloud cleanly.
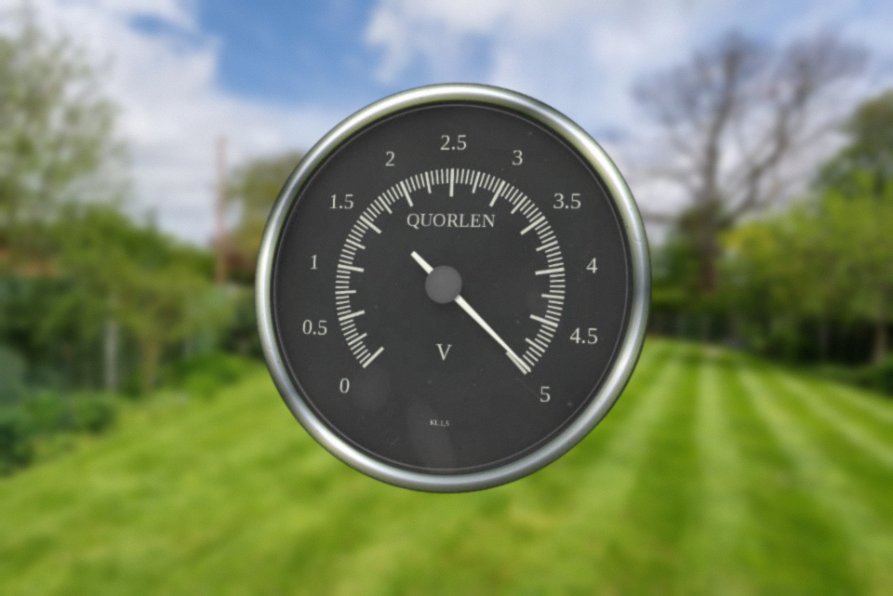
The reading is {"value": 4.95, "unit": "V"}
